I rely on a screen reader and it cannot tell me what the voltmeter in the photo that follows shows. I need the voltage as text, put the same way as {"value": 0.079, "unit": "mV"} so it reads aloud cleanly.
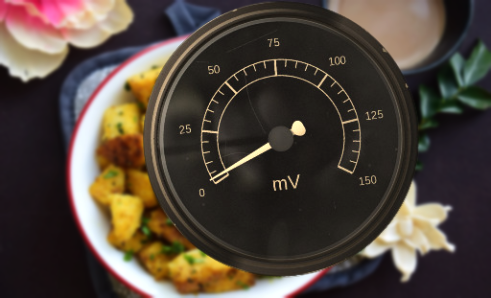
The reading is {"value": 2.5, "unit": "mV"}
